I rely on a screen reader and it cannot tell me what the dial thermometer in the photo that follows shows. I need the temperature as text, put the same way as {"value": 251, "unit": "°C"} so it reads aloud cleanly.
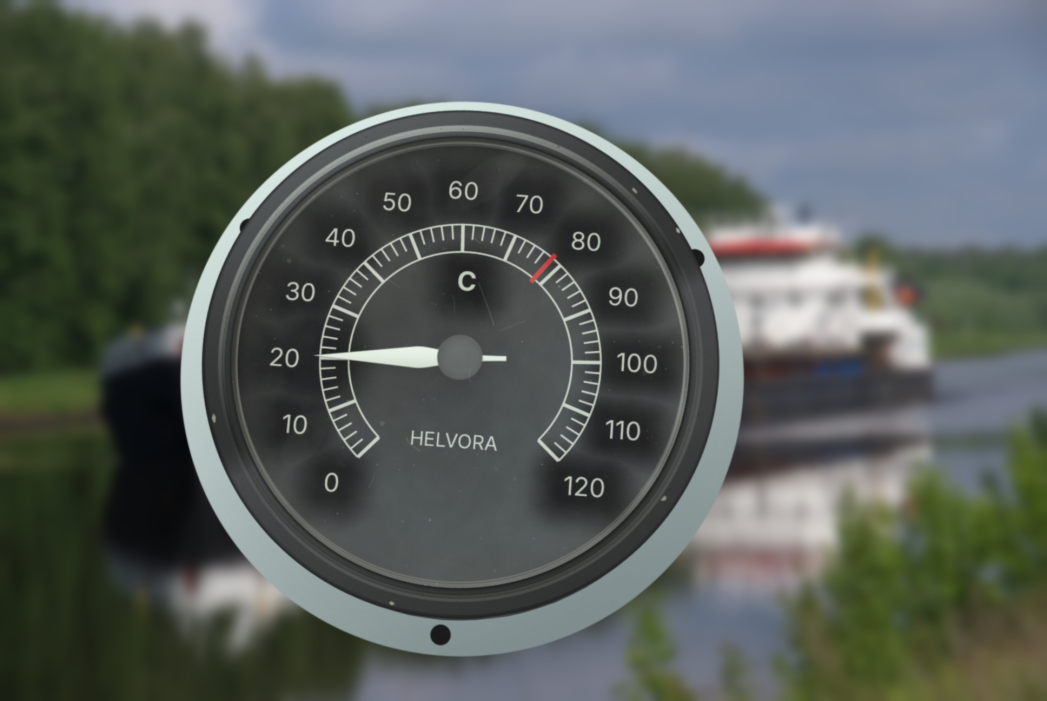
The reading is {"value": 20, "unit": "°C"}
